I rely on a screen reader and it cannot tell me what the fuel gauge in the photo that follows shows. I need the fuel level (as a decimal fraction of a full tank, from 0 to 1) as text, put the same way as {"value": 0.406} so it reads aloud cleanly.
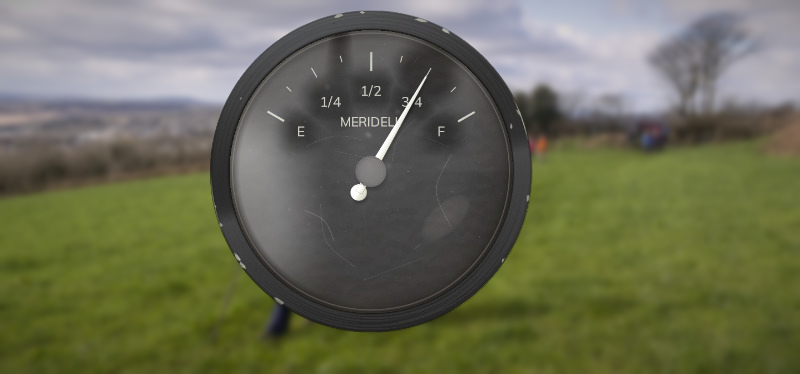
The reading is {"value": 0.75}
